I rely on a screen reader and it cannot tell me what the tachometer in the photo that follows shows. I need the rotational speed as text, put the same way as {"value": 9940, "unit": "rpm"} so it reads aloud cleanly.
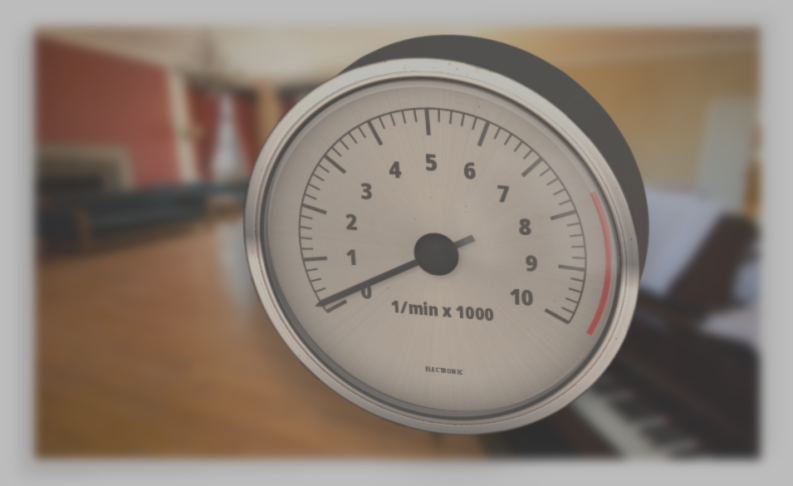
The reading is {"value": 200, "unit": "rpm"}
